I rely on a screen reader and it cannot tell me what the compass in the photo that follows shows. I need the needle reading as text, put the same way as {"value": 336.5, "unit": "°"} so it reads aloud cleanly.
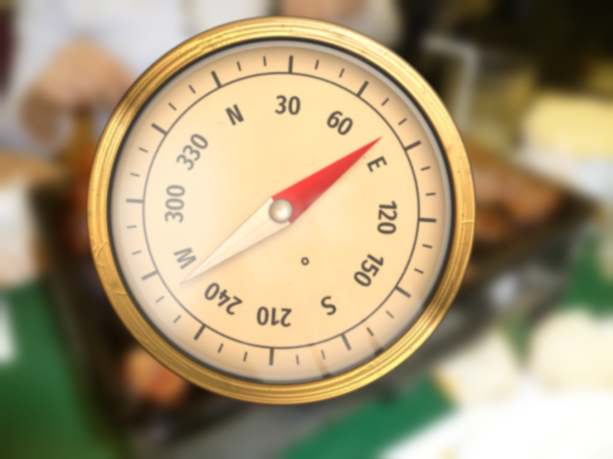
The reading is {"value": 80, "unit": "°"}
